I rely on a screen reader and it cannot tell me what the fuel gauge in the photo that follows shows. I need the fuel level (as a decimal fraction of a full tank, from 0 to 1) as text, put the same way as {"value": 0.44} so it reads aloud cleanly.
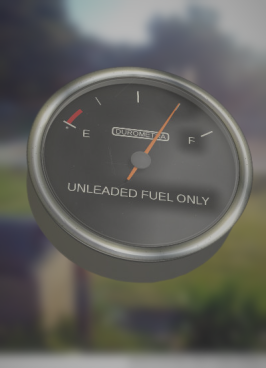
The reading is {"value": 0.75}
